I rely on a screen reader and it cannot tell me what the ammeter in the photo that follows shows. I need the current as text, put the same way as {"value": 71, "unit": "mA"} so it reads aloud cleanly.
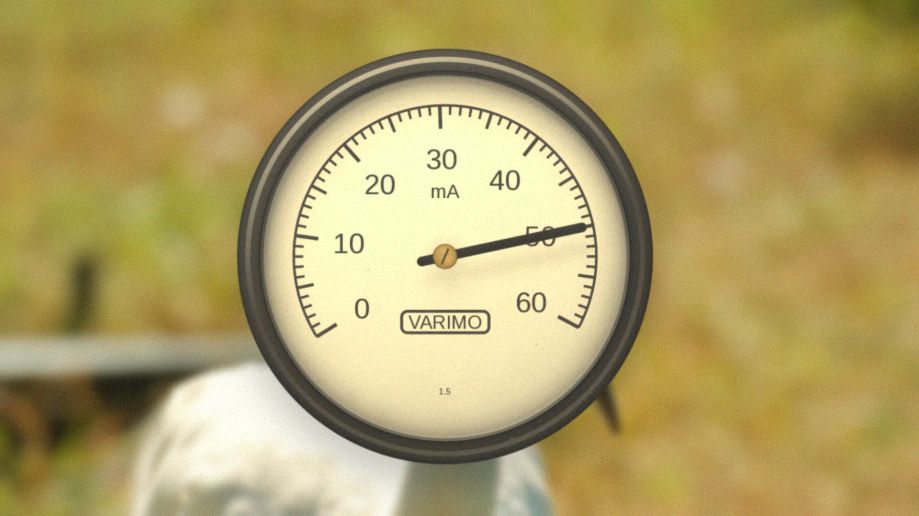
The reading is {"value": 50, "unit": "mA"}
